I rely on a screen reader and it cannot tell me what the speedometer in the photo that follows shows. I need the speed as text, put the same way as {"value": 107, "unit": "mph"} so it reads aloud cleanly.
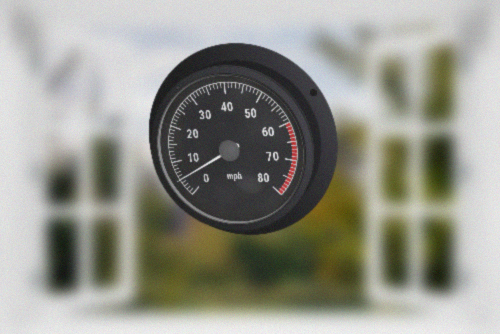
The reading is {"value": 5, "unit": "mph"}
